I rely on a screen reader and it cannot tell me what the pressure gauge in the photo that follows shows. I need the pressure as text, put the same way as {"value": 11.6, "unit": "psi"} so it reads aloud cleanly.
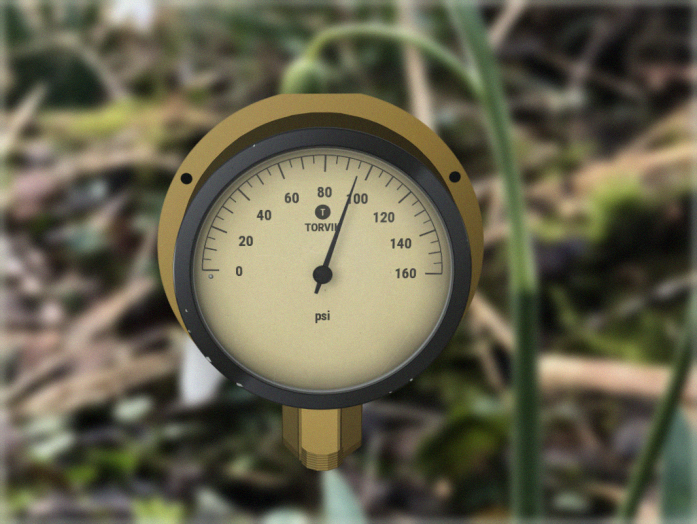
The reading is {"value": 95, "unit": "psi"}
